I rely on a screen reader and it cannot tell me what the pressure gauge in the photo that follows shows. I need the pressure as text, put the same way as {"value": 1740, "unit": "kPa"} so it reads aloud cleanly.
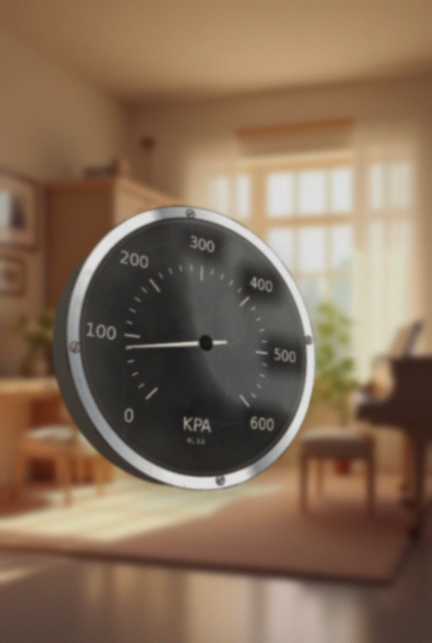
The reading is {"value": 80, "unit": "kPa"}
